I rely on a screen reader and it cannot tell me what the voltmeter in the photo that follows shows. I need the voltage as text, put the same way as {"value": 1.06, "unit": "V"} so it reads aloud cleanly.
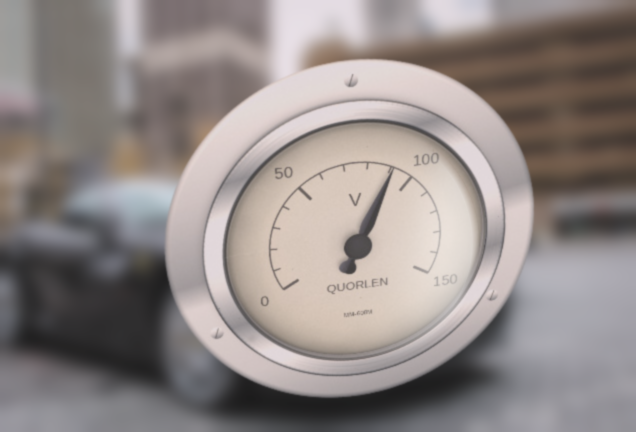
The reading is {"value": 90, "unit": "V"}
